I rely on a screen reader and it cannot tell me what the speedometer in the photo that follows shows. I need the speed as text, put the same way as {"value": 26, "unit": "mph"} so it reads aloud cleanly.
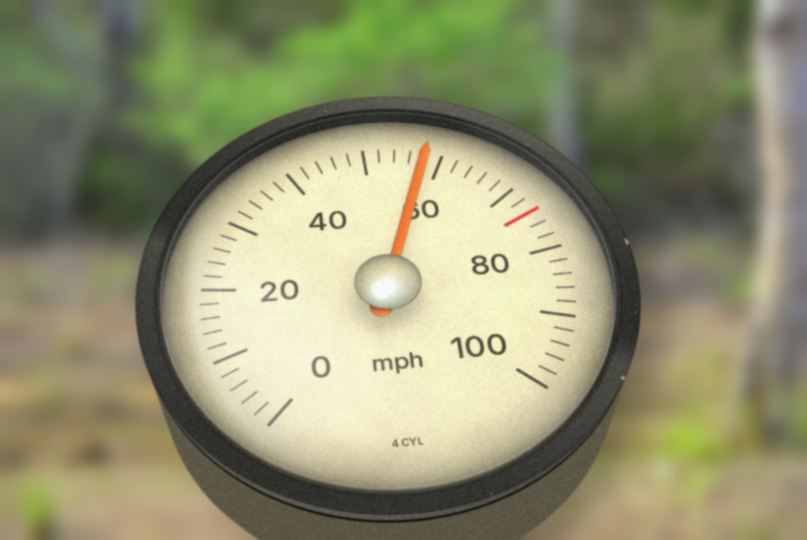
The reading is {"value": 58, "unit": "mph"}
